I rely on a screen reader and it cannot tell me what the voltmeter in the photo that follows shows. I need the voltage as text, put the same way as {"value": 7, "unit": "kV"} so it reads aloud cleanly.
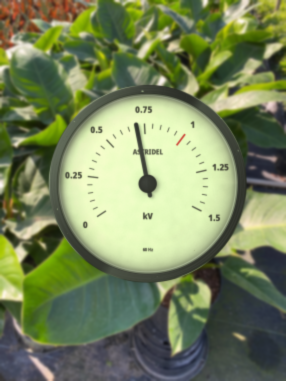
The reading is {"value": 0.7, "unit": "kV"}
